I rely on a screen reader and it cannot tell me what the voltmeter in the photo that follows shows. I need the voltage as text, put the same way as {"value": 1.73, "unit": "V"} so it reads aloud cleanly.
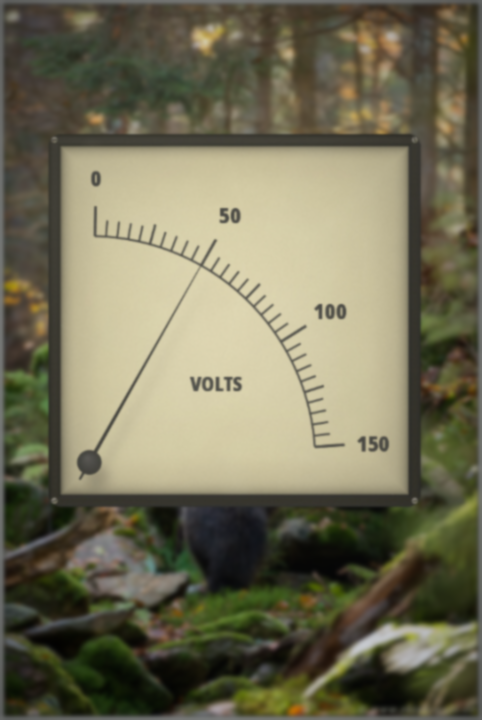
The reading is {"value": 50, "unit": "V"}
